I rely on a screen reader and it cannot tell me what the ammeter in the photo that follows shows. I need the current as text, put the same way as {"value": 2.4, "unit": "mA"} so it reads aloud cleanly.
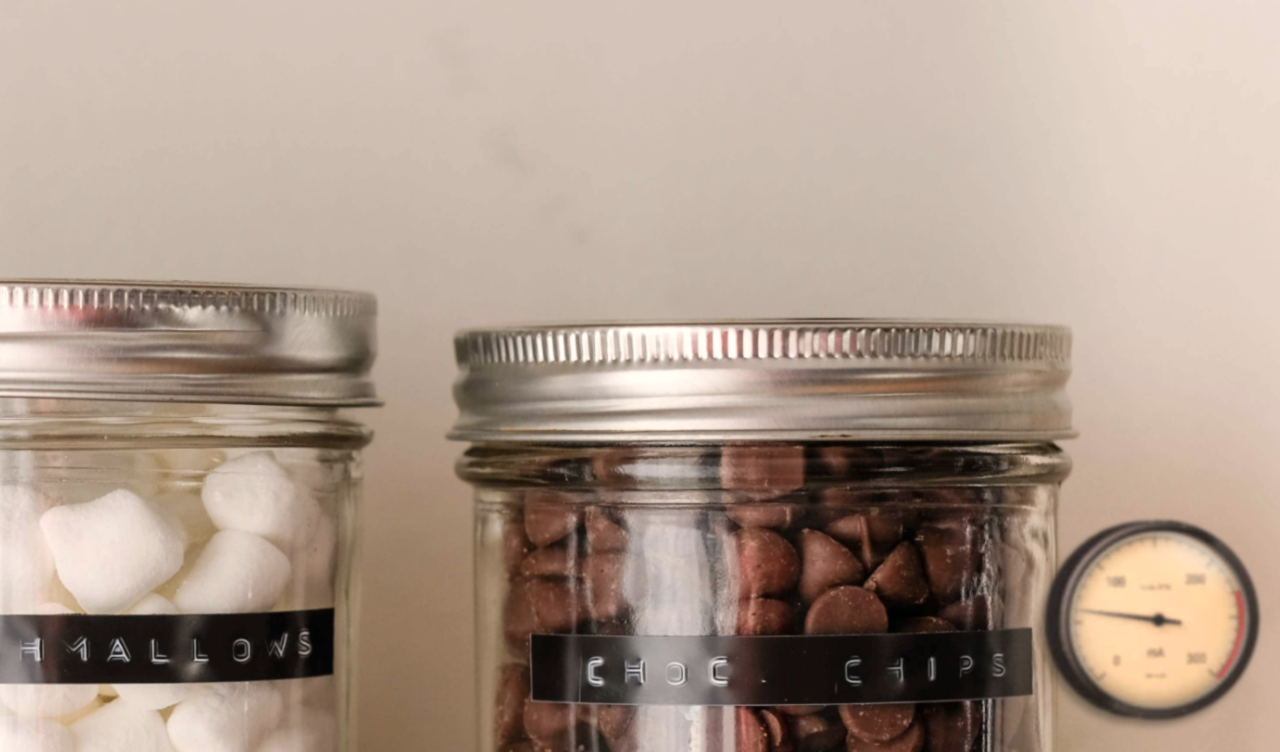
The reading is {"value": 60, "unit": "mA"}
